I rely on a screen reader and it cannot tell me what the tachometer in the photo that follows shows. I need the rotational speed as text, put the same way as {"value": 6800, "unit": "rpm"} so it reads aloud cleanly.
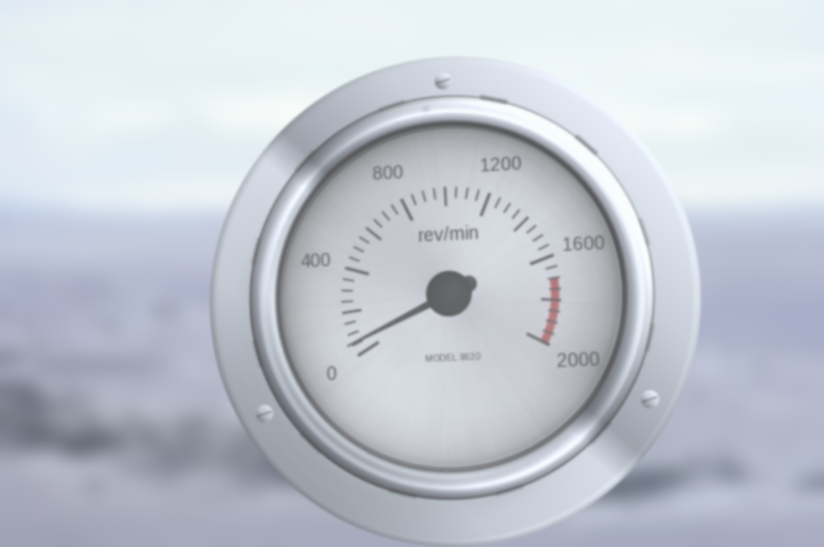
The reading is {"value": 50, "unit": "rpm"}
